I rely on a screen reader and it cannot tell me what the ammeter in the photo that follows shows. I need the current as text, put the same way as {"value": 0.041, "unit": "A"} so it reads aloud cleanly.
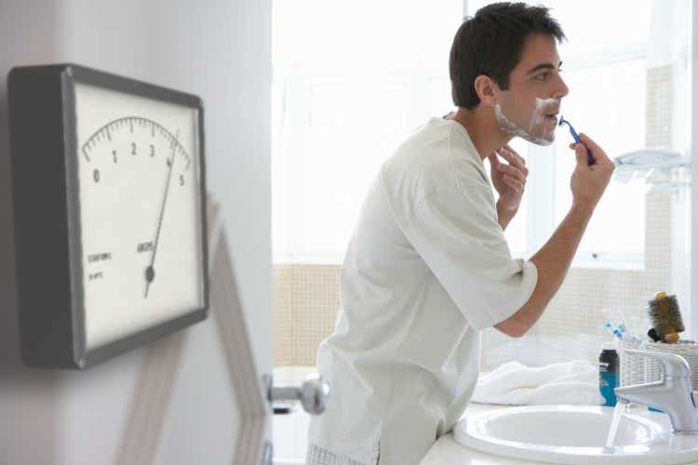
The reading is {"value": 4, "unit": "A"}
